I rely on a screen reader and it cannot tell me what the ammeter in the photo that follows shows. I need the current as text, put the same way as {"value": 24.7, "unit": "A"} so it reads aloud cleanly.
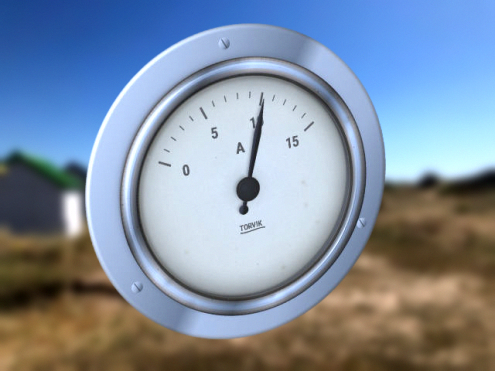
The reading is {"value": 10, "unit": "A"}
